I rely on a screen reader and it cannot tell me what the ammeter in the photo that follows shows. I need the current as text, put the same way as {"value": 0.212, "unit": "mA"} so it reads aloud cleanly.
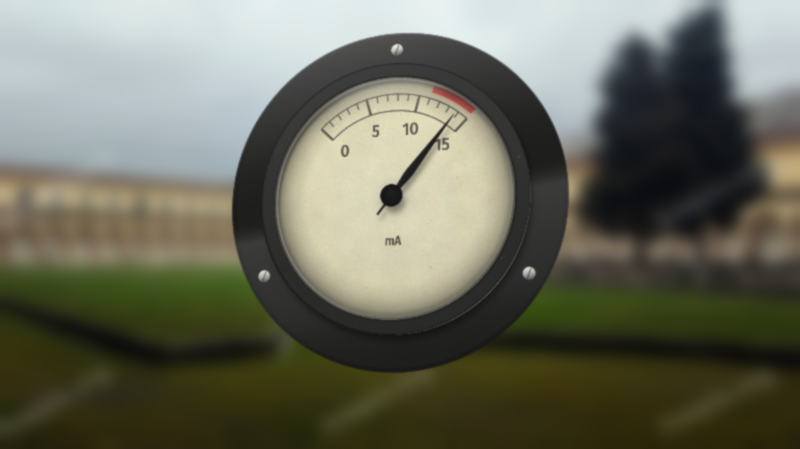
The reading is {"value": 14, "unit": "mA"}
